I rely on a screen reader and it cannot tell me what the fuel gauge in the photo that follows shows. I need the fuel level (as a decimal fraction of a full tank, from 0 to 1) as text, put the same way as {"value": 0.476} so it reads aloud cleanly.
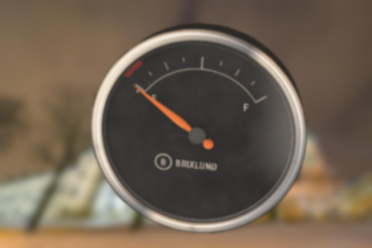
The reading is {"value": 0}
